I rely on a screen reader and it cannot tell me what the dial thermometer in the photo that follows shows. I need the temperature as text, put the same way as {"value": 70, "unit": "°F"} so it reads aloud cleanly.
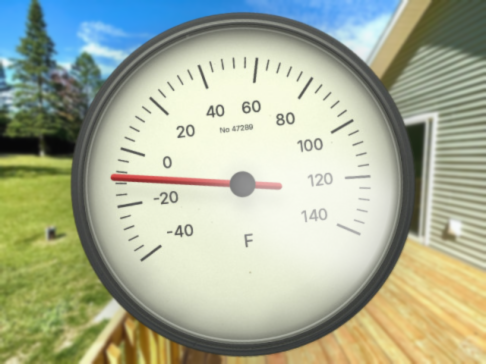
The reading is {"value": -10, "unit": "°F"}
